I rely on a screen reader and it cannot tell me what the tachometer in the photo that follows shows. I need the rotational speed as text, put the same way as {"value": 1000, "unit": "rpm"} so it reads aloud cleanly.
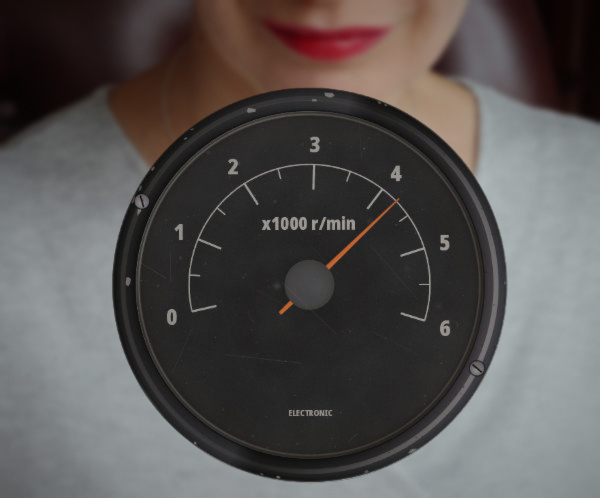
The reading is {"value": 4250, "unit": "rpm"}
